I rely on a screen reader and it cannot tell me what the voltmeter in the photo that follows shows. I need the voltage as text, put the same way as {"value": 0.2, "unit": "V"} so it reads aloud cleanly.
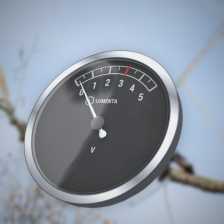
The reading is {"value": 0.25, "unit": "V"}
